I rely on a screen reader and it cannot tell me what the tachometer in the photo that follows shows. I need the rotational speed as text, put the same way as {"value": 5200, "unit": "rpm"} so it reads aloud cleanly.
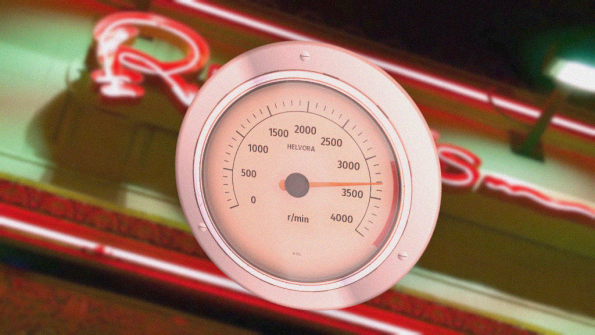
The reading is {"value": 3300, "unit": "rpm"}
